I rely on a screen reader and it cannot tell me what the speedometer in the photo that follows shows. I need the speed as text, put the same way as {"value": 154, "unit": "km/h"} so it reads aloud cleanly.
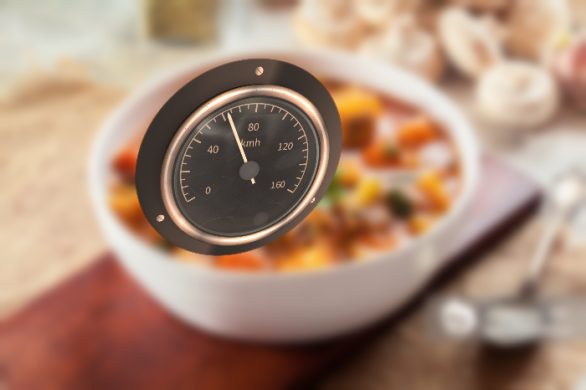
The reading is {"value": 62.5, "unit": "km/h"}
